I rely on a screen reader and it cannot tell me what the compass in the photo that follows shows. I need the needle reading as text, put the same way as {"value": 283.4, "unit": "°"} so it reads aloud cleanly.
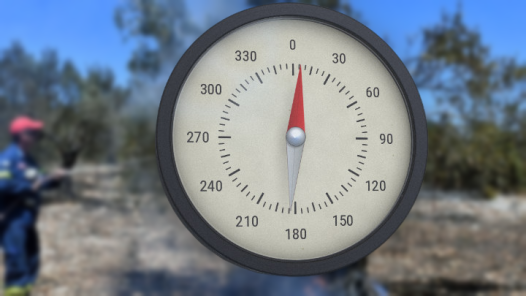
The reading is {"value": 5, "unit": "°"}
